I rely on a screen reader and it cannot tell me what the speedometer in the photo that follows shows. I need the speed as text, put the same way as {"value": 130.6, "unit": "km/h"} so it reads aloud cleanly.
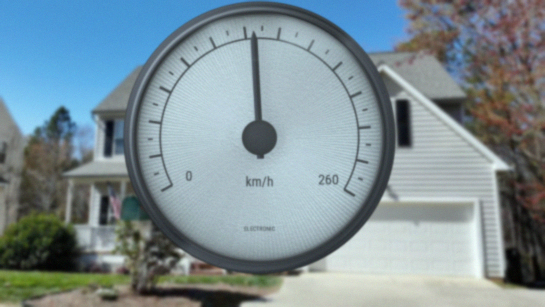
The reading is {"value": 125, "unit": "km/h"}
